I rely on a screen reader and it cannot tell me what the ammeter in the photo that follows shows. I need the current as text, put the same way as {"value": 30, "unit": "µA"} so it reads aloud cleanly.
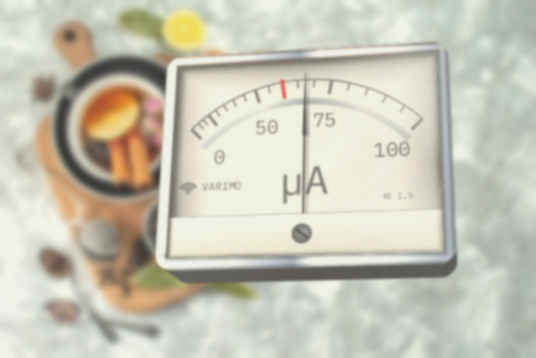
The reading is {"value": 67.5, "unit": "µA"}
